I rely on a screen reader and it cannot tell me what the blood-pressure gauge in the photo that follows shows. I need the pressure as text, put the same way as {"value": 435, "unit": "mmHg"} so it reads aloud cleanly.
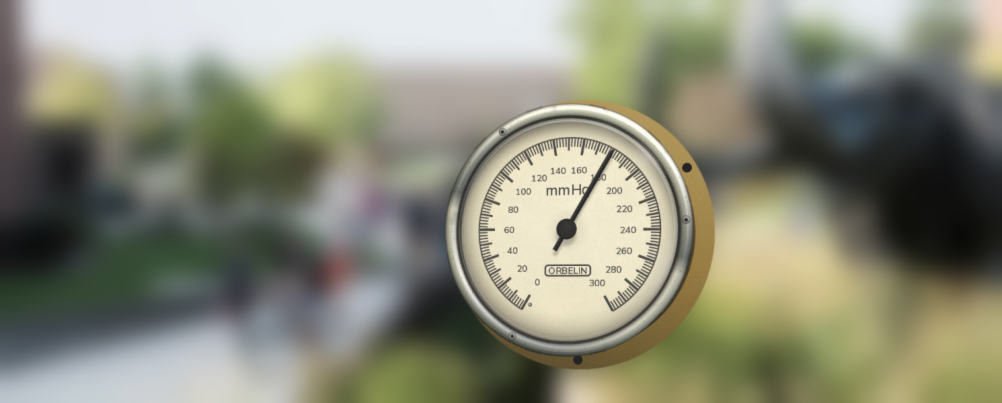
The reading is {"value": 180, "unit": "mmHg"}
